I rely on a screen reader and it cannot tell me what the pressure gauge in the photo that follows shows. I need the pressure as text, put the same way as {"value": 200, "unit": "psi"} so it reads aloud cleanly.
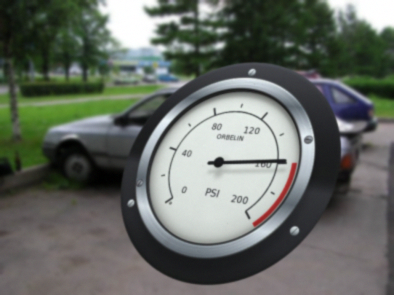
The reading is {"value": 160, "unit": "psi"}
